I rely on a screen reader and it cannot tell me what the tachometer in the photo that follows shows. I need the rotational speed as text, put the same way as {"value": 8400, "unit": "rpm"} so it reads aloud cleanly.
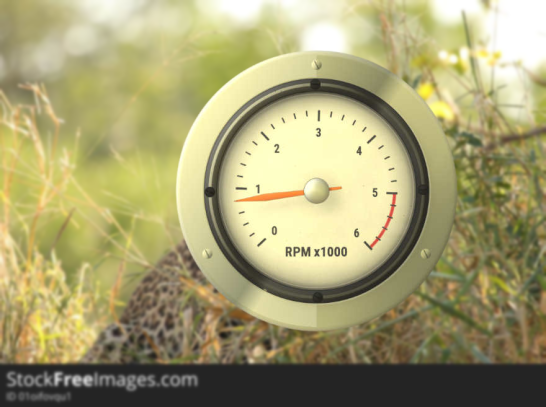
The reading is {"value": 800, "unit": "rpm"}
